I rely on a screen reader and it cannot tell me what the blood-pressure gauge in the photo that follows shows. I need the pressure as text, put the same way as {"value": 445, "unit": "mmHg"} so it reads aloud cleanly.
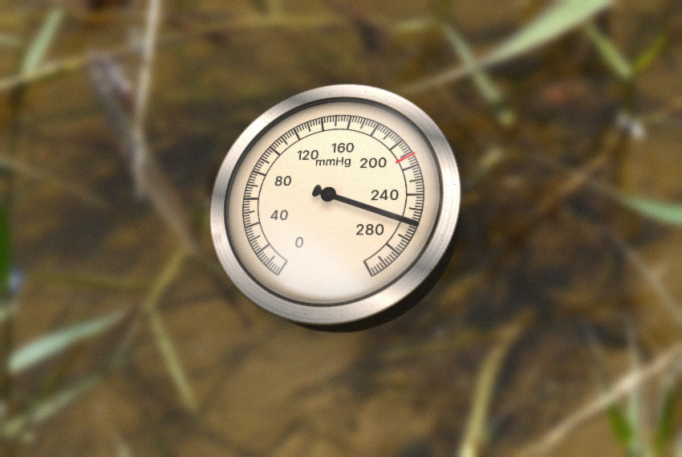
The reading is {"value": 260, "unit": "mmHg"}
